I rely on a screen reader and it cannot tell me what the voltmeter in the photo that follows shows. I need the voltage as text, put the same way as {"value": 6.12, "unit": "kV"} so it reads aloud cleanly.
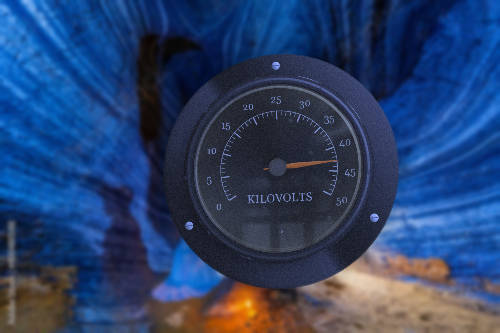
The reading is {"value": 43, "unit": "kV"}
